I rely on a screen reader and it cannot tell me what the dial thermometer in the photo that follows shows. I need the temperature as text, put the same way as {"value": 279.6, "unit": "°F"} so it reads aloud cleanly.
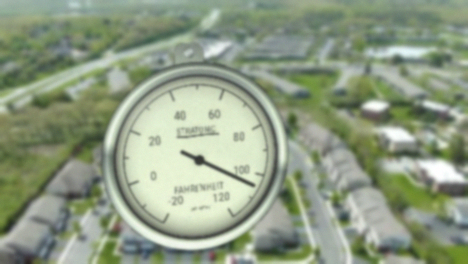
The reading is {"value": 105, "unit": "°F"}
